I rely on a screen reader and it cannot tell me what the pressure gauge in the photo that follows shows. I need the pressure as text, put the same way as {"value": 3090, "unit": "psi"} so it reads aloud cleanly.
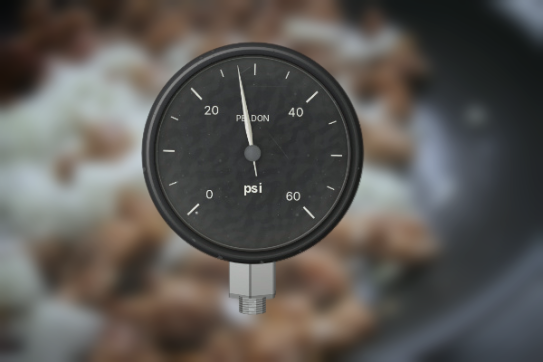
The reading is {"value": 27.5, "unit": "psi"}
